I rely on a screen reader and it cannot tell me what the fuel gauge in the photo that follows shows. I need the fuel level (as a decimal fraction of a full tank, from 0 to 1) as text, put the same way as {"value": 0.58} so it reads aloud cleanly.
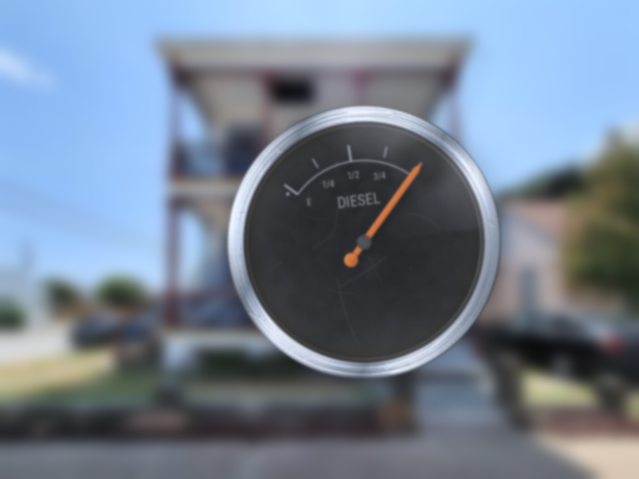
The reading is {"value": 1}
